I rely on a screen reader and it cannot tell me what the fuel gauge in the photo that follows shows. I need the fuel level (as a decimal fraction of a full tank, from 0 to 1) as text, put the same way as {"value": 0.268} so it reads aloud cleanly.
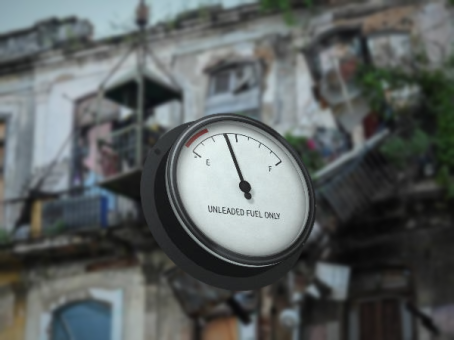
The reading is {"value": 0.375}
